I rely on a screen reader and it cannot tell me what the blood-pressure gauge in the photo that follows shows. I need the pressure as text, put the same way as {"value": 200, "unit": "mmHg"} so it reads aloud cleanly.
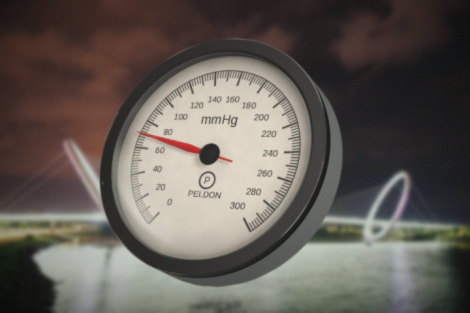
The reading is {"value": 70, "unit": "mmHg"}
